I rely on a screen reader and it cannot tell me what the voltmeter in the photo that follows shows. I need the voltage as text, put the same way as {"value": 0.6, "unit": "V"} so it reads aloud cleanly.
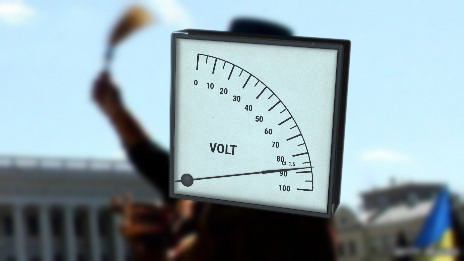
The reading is {"value": 87.5, "unit": "V"}
